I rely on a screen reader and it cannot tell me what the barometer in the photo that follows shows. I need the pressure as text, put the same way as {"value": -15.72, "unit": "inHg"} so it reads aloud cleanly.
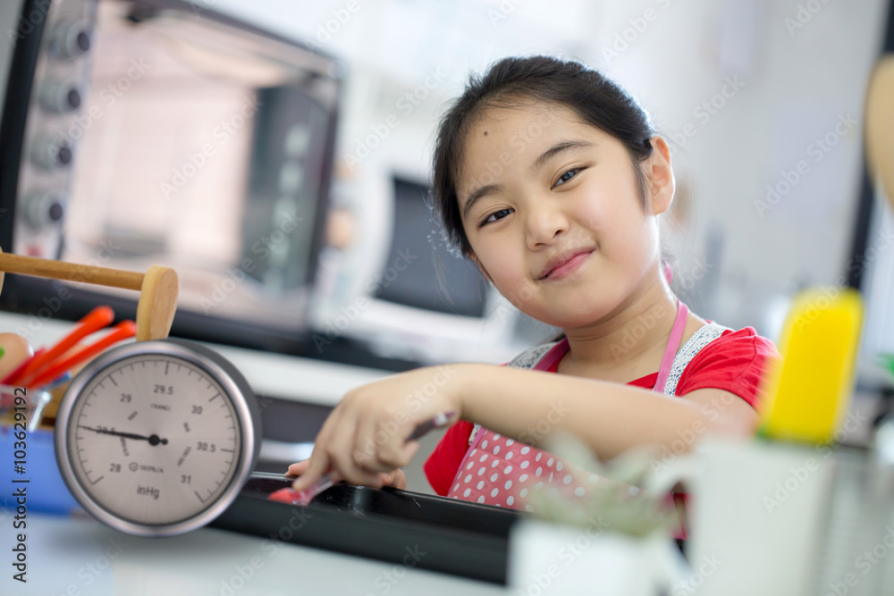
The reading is {"value": 28.5, "unit": "inHg"}
